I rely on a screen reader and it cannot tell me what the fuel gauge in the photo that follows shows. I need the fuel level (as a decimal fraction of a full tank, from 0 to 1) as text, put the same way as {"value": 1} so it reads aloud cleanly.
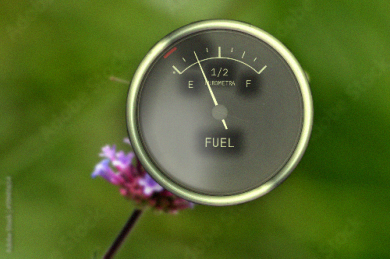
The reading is {"value": 0.25}
